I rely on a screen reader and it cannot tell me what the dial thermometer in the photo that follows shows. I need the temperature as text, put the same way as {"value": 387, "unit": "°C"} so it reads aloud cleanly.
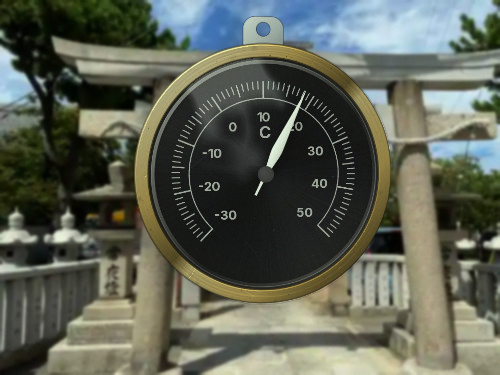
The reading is {"value": 18, "unit": "°C"}
